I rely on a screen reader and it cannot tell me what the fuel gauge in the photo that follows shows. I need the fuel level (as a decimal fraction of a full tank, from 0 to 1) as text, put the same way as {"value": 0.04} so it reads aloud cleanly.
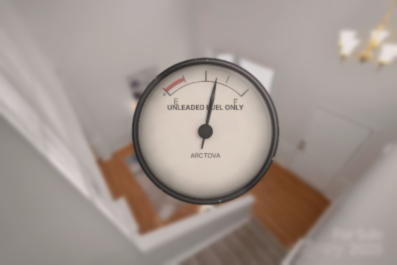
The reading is {"value": 0.625}
